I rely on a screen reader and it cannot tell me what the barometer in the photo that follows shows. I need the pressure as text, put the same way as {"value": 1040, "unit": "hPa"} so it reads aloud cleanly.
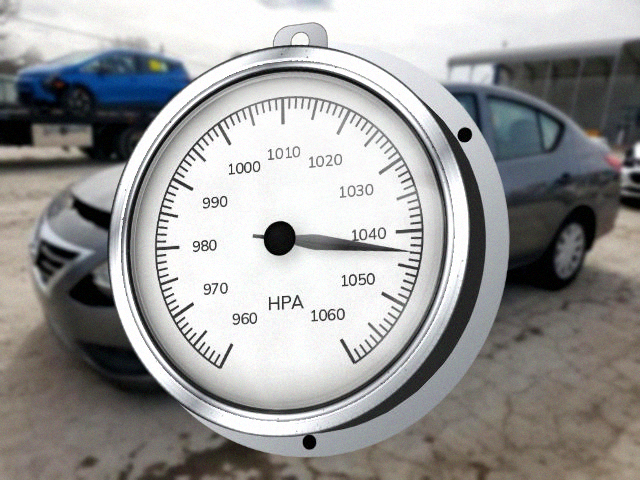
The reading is {"value": 1043, "unit": "hPa"}
